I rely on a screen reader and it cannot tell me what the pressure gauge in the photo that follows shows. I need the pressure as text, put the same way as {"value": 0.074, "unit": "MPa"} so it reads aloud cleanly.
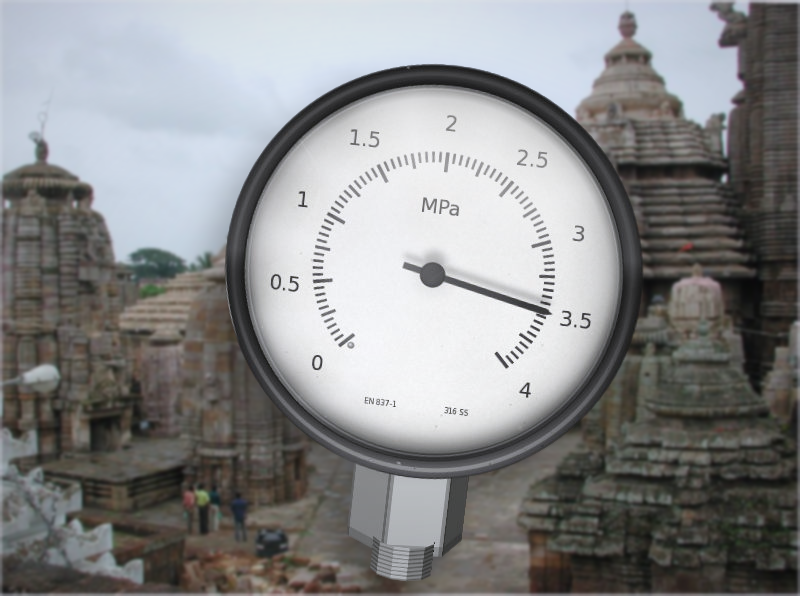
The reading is {"value": 3.5, "unit": "MPa"}
